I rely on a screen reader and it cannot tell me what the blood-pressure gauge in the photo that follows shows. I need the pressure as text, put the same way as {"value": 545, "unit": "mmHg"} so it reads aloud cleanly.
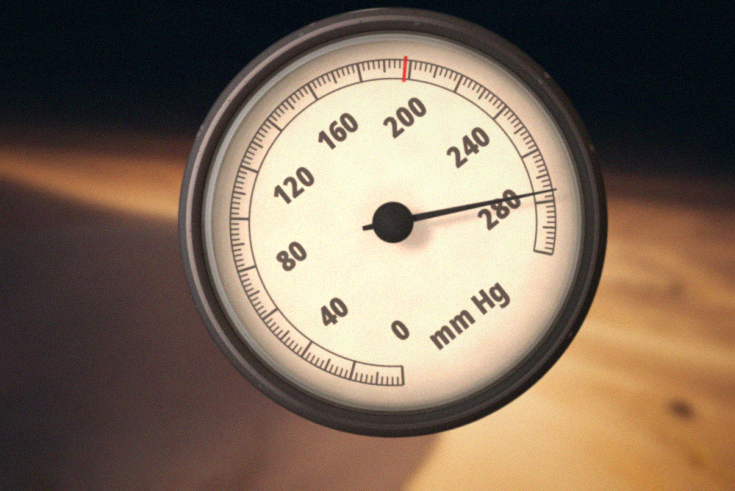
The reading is {"value": 276, "unit": "mmHg"}
